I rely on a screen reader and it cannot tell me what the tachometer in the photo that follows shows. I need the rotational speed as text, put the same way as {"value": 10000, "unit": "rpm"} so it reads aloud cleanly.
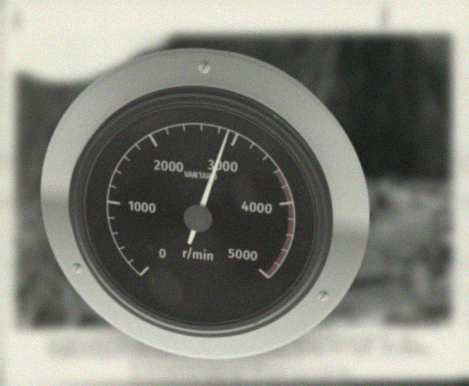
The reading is {"value": 2900, "unit": "rpm"}
